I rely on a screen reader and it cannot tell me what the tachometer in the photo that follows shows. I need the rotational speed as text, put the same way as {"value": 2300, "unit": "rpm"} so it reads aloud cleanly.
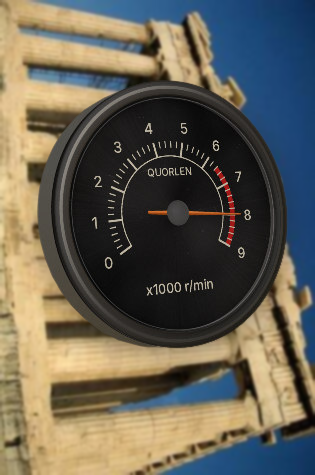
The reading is {"value": 8000, "unit": "rpm"}
